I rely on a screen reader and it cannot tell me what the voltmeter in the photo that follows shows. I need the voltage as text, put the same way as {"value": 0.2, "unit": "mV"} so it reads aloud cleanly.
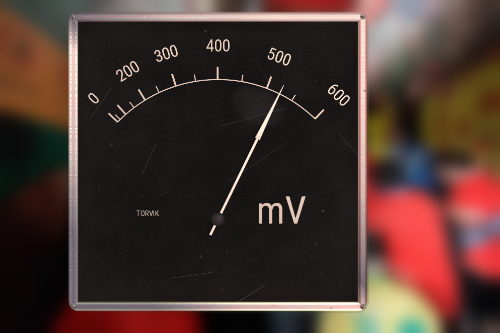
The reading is {"value": 525, "unit": "mV"}
